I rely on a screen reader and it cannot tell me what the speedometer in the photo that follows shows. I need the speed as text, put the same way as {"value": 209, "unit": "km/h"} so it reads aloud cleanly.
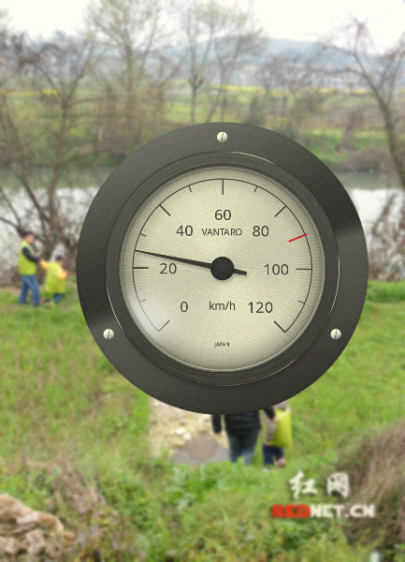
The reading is {"value": 25, "unit": "km/h"}
